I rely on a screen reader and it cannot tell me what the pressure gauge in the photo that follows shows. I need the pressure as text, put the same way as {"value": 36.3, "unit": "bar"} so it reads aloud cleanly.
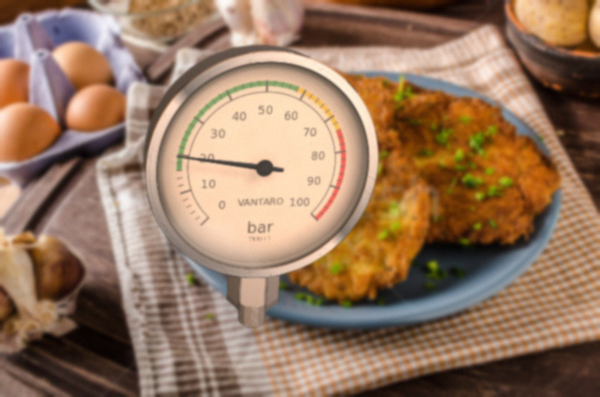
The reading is {"value": 20, "unit": "bar"}
